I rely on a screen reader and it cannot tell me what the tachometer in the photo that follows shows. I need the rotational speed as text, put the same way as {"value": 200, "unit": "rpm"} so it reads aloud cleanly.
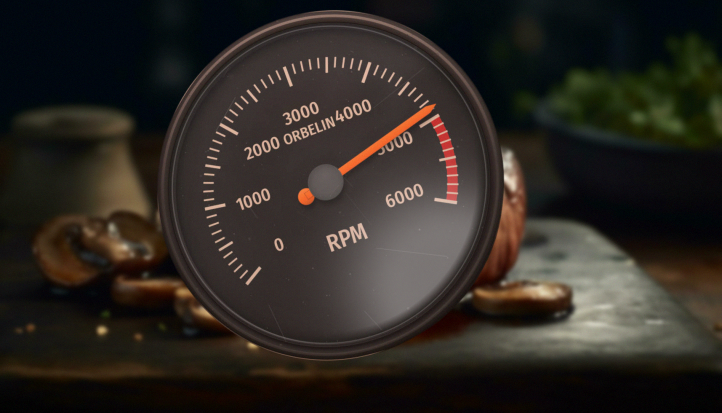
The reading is {"value": 4900, "unit": "rpm"}
